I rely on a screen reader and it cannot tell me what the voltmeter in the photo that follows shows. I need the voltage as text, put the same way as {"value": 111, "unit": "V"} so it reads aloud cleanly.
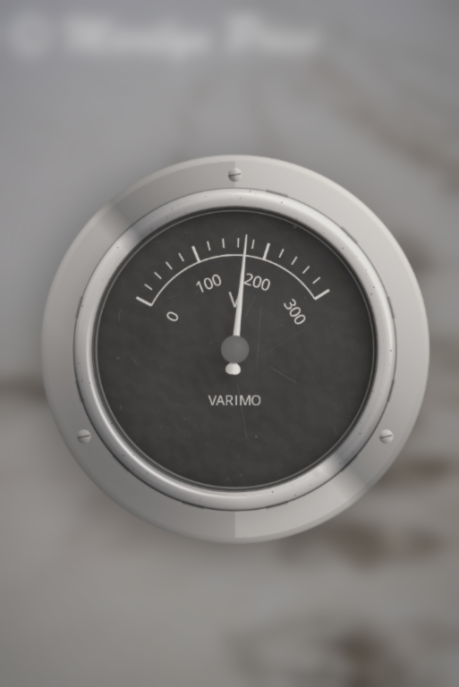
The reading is {"value": 170, "unit": "V"}
